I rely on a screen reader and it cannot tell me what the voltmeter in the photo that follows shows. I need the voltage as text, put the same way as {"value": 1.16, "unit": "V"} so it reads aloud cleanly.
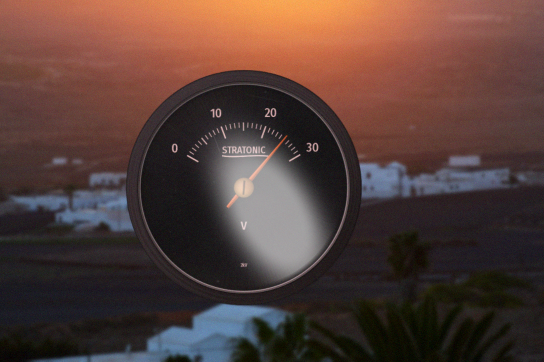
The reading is {"value": 25, "unit": "V"}
